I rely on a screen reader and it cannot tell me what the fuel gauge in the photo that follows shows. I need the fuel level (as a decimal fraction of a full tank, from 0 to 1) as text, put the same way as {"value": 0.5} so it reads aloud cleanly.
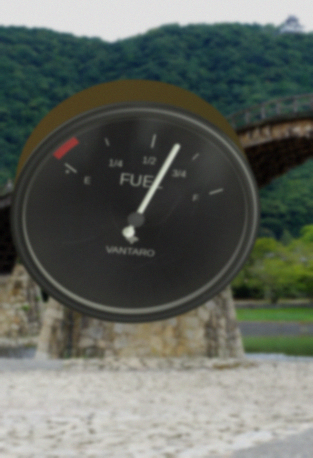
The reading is {"value": 0.625}
